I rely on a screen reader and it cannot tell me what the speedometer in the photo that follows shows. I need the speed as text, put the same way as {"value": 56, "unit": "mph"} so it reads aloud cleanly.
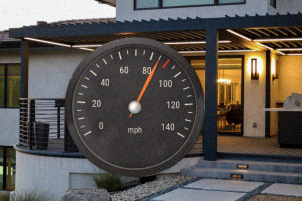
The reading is {"value": 85, "unit": "mph"}
